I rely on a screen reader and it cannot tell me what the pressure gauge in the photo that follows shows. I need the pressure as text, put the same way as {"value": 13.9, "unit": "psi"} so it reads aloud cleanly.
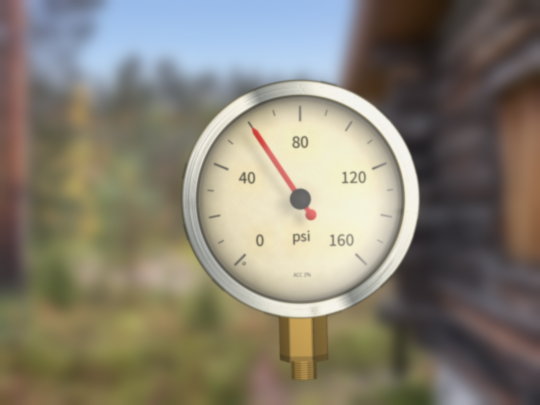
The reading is {"value": 60, "unit": "psi"}
